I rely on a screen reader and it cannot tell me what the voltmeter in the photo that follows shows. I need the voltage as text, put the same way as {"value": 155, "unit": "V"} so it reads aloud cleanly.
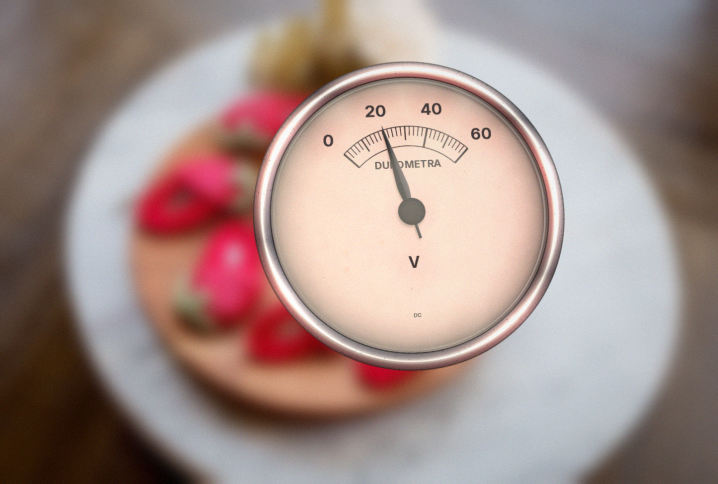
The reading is {"value": 20, "unit": "V"}
